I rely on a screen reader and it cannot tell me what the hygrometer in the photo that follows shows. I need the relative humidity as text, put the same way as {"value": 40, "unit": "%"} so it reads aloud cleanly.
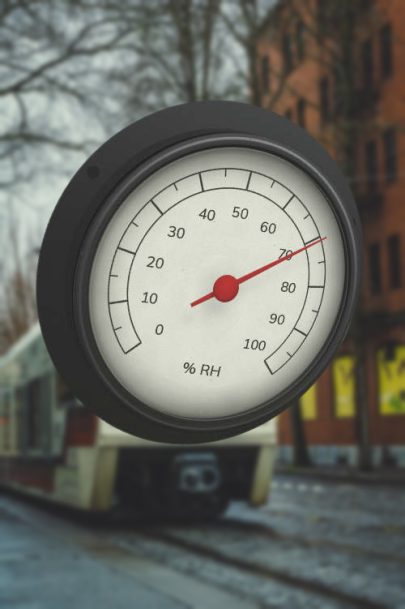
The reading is {"value": 70, "unit": "%"}
